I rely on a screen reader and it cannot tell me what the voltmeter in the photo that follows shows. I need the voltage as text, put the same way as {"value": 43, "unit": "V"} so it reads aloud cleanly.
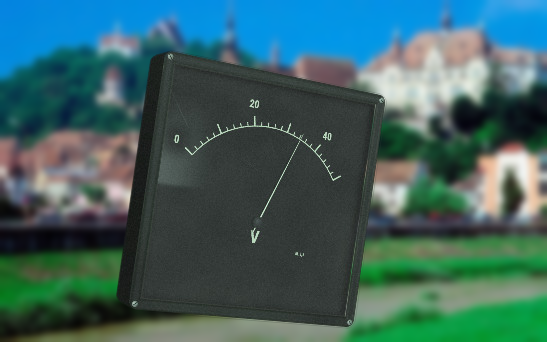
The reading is {"value": 34, "unit": "V"}
